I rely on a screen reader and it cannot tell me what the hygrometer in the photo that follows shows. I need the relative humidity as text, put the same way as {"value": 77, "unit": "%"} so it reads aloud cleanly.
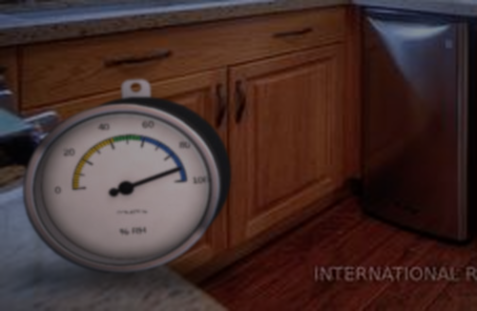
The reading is {"value": 90, "unit": "%"}
